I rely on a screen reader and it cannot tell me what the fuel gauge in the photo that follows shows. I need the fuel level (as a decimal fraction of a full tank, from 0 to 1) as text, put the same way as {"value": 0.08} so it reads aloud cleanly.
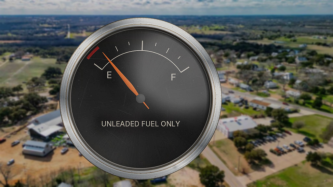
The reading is {"value": 0.125}
